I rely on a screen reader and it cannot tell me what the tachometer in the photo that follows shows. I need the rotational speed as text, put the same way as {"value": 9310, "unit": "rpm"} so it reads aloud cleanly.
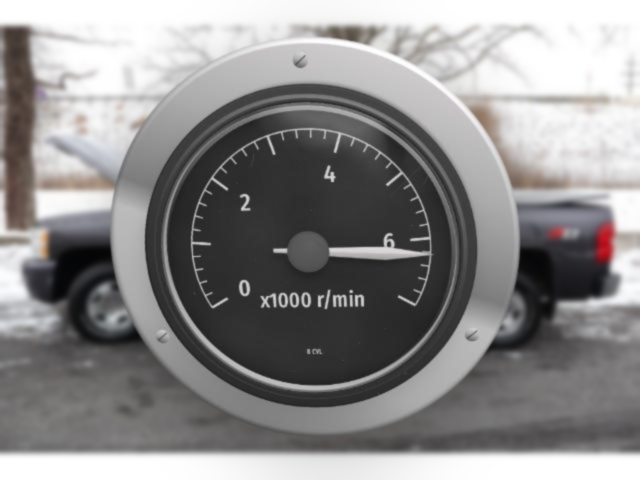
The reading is {"value": 6200, "unit": "rpm"}
